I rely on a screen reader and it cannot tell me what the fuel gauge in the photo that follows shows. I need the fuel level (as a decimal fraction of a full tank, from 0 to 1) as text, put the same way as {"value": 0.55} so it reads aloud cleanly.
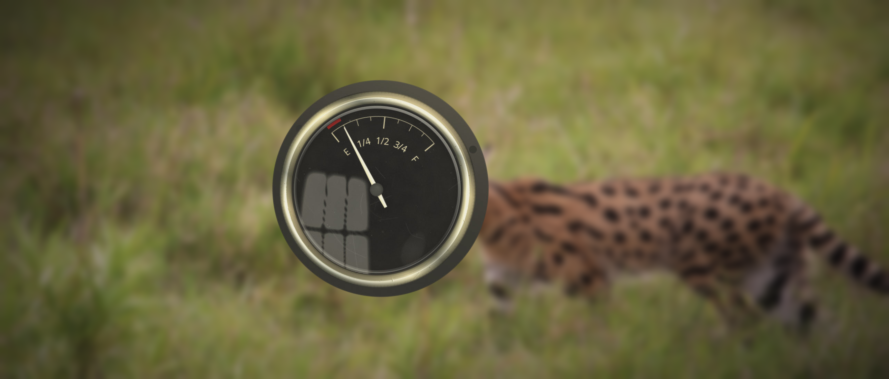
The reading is {"value": 0.125}
